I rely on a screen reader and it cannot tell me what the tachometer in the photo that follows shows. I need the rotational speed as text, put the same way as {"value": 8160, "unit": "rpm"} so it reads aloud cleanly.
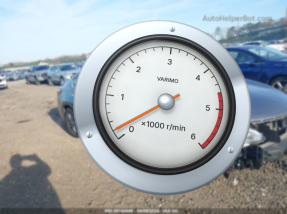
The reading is {"value": 200, "unit": "rpm"}
